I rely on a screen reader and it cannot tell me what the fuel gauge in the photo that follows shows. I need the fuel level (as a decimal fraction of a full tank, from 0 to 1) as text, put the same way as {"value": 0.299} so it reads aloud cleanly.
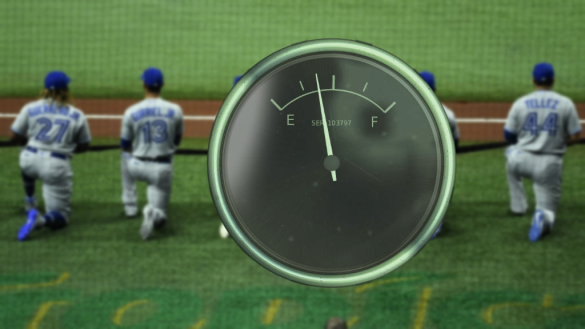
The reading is {"value": 0.375}
